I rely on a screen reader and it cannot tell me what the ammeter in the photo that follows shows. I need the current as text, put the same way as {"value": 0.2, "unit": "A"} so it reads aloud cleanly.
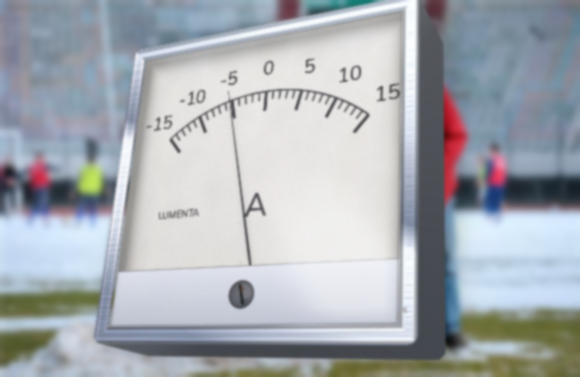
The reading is {"value": -5, "unit": "A"}
